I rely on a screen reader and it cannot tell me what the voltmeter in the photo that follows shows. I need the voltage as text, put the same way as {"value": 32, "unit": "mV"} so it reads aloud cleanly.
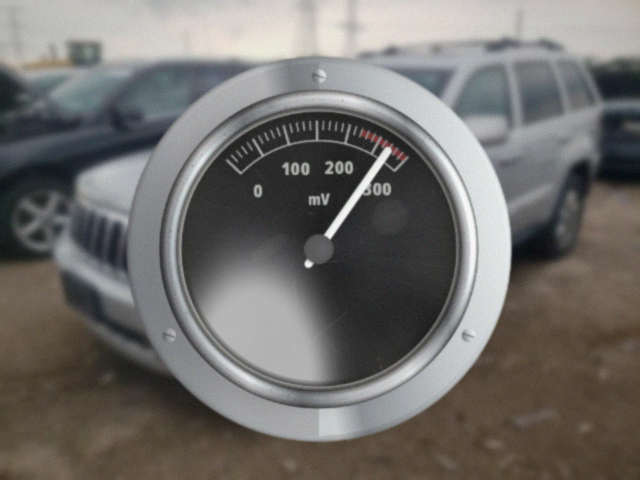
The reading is {"value": 270, "unit": "mV"}
